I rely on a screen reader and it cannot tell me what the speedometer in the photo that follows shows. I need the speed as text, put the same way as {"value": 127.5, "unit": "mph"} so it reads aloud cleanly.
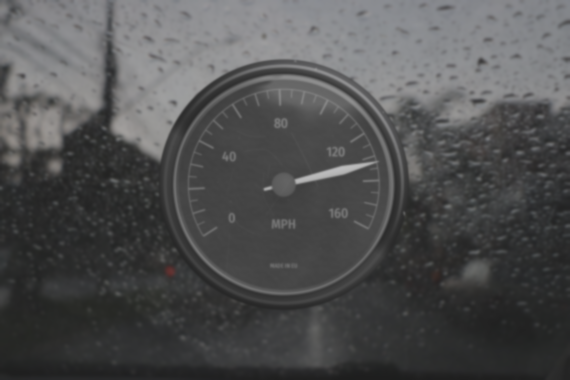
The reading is {"value": 132.5, "unit": "mph"}
